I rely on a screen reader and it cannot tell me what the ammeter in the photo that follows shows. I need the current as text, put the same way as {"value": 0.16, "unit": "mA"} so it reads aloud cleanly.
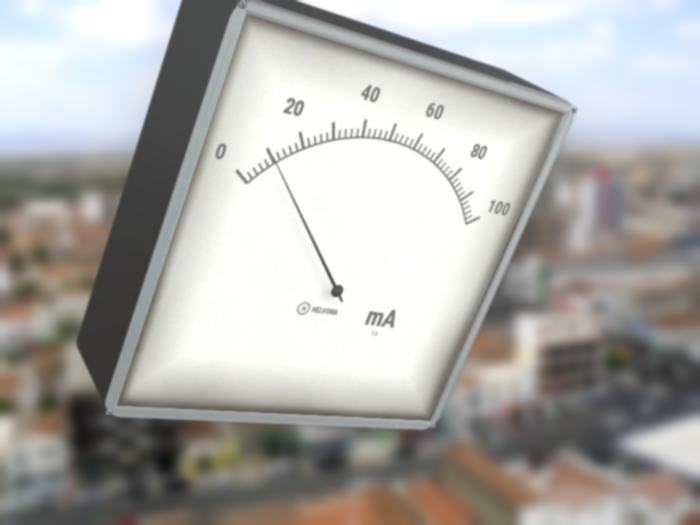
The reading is {"value": 10, "unit": "mA"}
